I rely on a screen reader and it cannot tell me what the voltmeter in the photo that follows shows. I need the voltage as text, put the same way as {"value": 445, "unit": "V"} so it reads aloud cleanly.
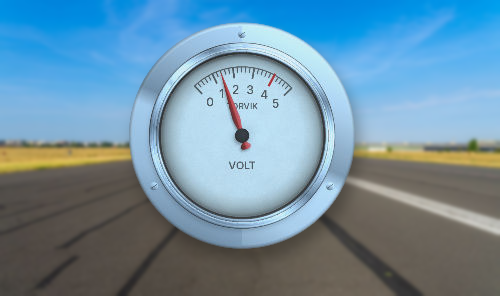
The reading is {"value": 1.4, "unit": "V"}
